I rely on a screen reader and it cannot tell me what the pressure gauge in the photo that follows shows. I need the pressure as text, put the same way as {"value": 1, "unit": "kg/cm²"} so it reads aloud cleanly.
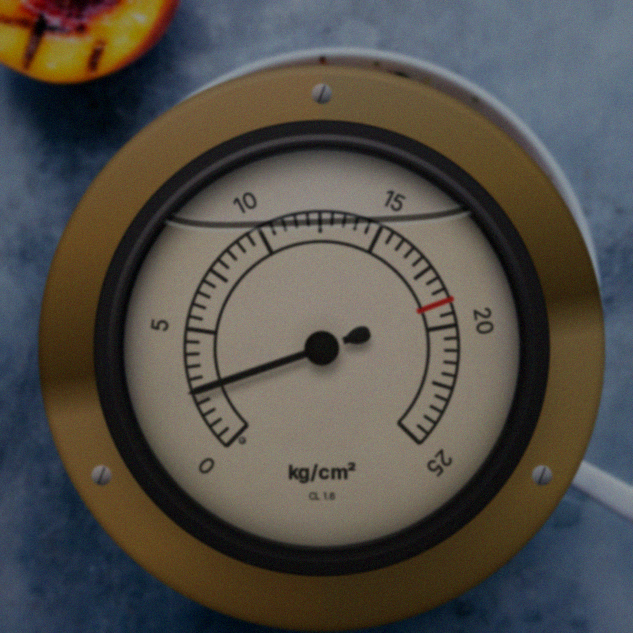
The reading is {"value": 2.5, "unit": "kg/cm²"}
